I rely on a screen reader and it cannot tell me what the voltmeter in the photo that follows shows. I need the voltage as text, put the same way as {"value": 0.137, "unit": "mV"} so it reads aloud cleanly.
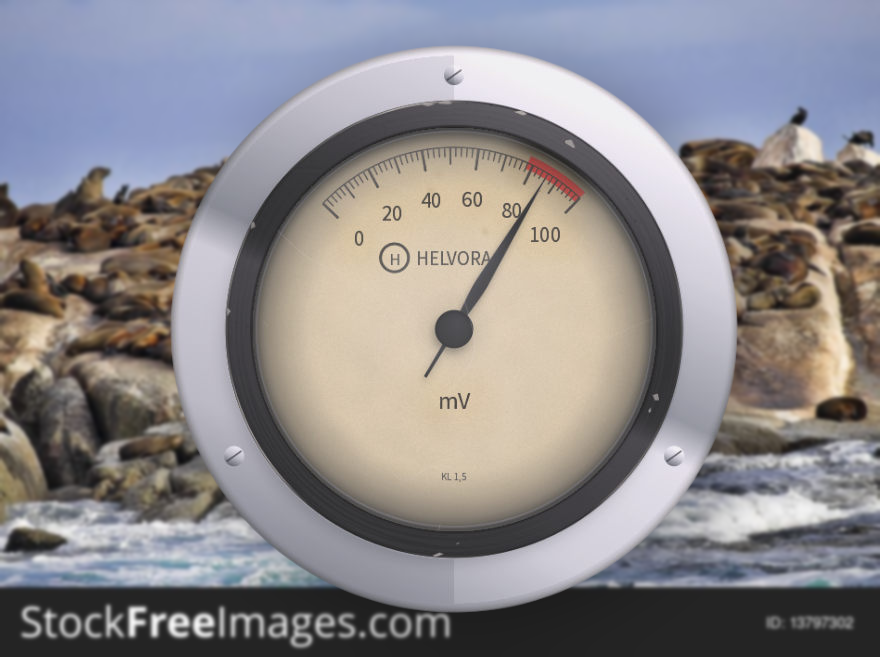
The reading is {"value": 86, "unit": "mV"}
